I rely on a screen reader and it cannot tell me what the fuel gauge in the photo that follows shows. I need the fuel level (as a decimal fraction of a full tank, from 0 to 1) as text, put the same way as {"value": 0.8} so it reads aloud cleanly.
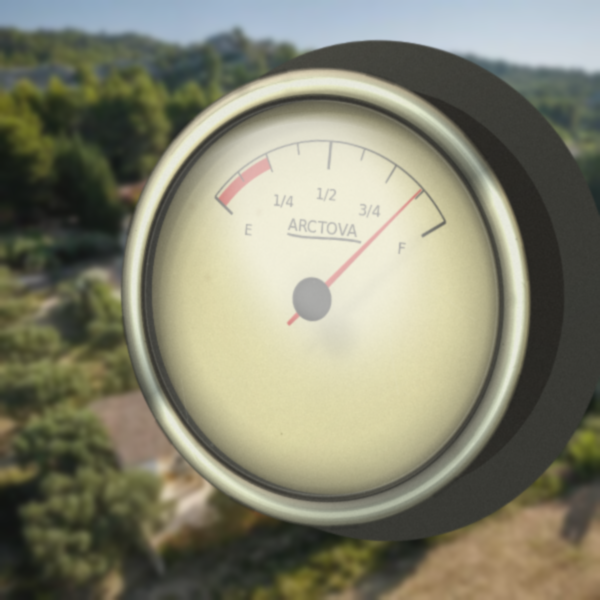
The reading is {"value": 0.875}
